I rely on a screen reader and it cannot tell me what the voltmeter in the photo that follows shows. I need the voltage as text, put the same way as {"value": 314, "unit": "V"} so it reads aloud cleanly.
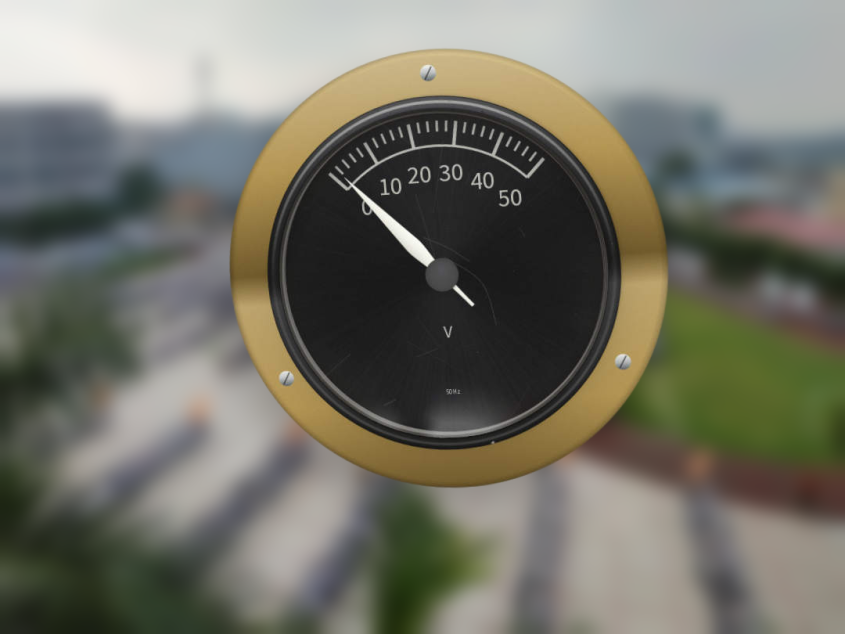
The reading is {"value": 2, "unit": "V"}
